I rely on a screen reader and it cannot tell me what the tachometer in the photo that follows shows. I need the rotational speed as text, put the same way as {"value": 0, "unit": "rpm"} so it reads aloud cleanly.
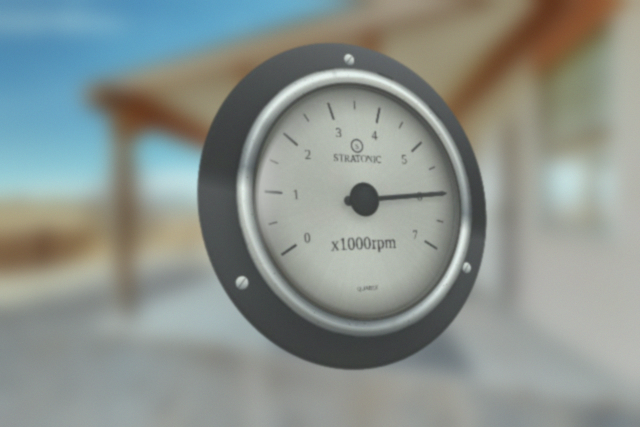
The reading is {"value": 6000, "unit": "rpm"}
